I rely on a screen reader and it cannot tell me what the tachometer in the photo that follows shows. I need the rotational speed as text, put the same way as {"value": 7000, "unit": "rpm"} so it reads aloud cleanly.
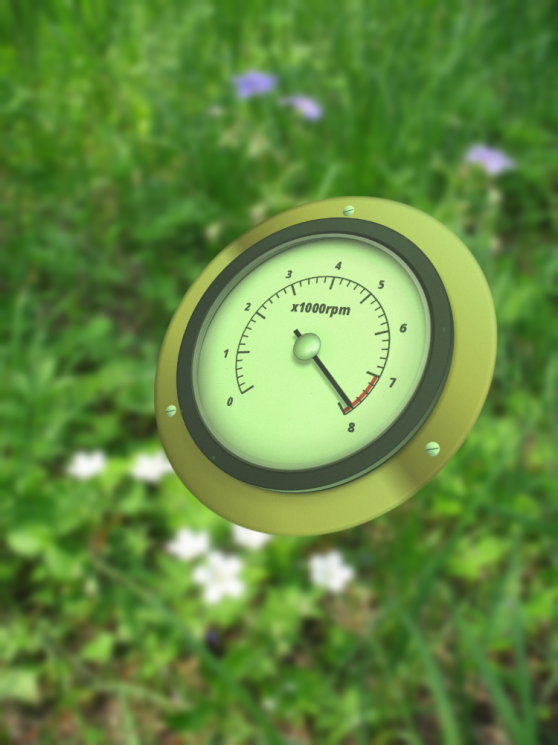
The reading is {"value": 7800, "unit": "rpm"}
